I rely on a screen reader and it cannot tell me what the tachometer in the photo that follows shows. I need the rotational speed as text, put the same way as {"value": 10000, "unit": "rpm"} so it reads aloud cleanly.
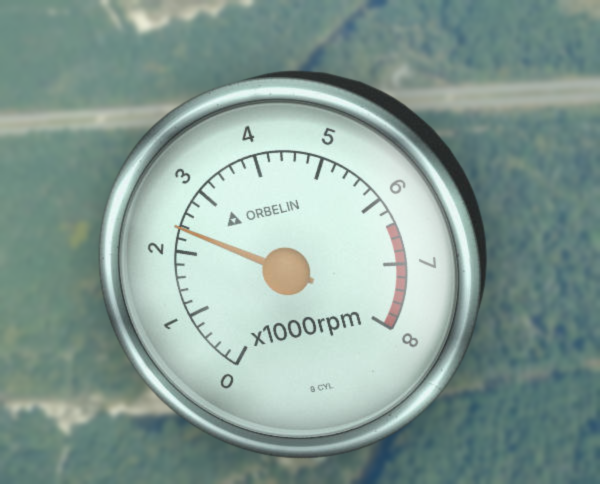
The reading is {"value": 2400, "unit": "rpm"}
